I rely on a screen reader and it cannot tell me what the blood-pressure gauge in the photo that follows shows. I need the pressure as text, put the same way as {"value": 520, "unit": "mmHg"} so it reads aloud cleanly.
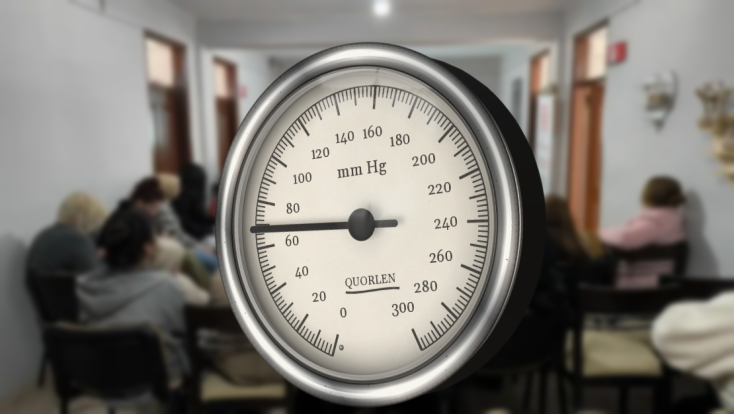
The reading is {"value": 68, "unit": "mmHg"}
